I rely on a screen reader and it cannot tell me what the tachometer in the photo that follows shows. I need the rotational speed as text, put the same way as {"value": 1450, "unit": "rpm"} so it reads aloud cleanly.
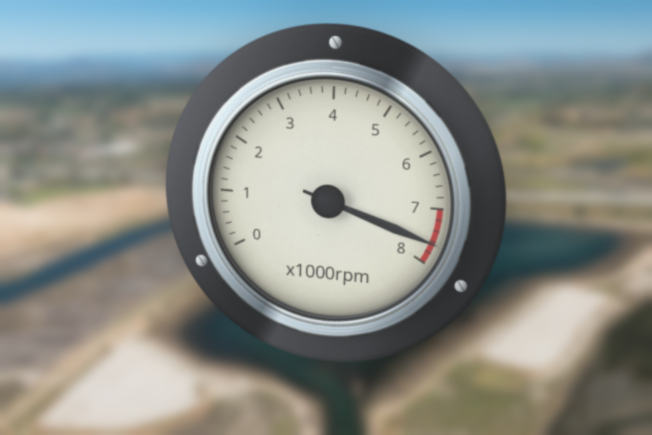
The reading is {"value": 7600, "unit": "rpm"}
